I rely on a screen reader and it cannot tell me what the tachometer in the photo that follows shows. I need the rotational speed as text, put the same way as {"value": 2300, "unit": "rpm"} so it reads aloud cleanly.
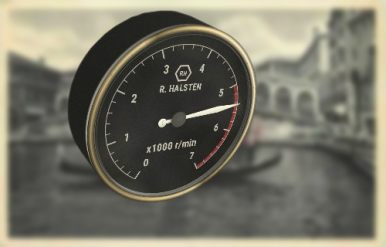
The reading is {"value": 5400, "unit": "rpm"}
